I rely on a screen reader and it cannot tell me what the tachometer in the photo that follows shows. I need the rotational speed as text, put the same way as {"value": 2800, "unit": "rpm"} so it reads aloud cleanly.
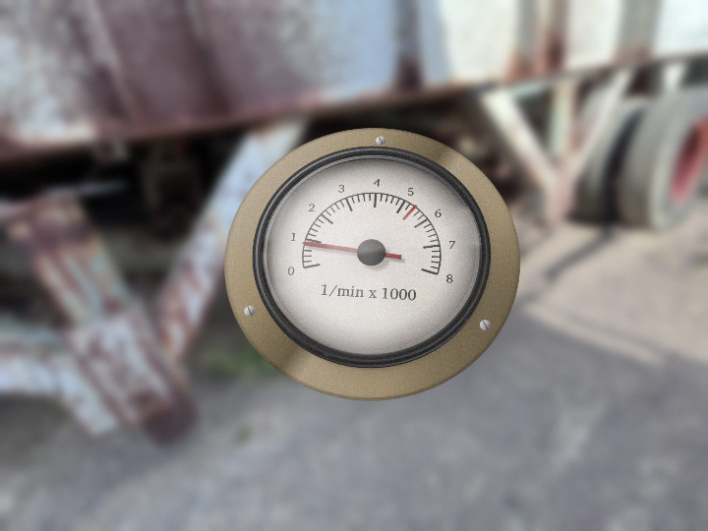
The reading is {"value": 800, "unit": "rpm"}
